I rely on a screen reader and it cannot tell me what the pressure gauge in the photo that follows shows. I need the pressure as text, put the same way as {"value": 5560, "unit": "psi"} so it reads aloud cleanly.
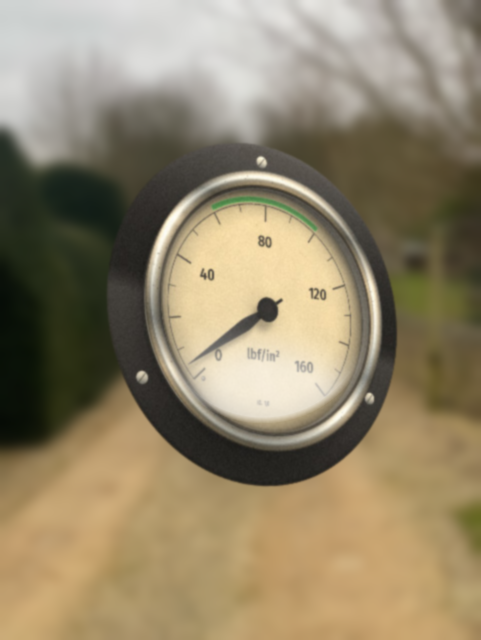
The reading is {"value": 5, "unit": "psi"}
